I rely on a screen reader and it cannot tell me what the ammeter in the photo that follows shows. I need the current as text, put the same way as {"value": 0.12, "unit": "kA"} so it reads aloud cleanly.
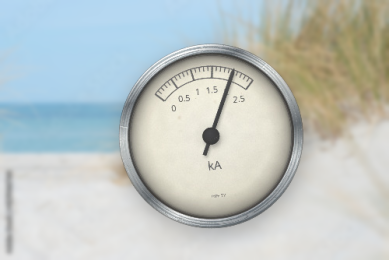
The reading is {"value": 2, "unit": "kA"}
